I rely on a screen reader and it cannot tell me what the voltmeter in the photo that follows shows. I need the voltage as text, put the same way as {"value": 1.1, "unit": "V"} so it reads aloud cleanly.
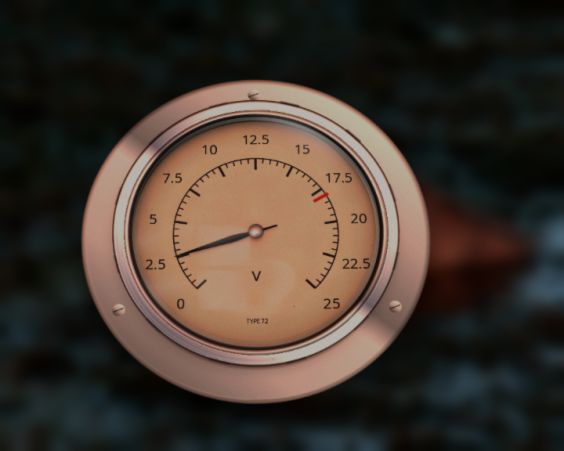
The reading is {"value": 2.5, "unit": "V"}
